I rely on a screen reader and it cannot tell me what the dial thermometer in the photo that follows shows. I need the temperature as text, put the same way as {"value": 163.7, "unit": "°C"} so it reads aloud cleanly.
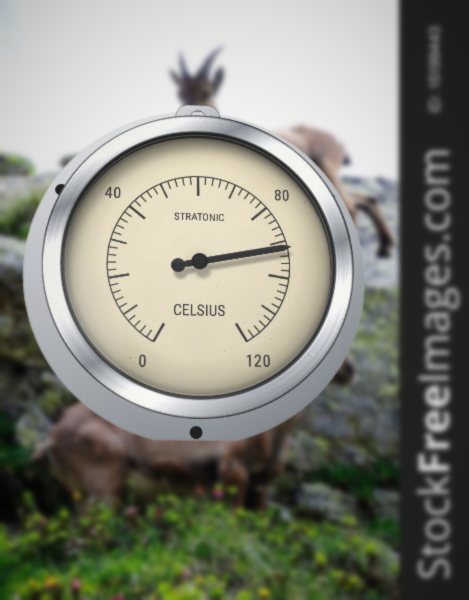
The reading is {"value": 92, "unit": "°C"}
